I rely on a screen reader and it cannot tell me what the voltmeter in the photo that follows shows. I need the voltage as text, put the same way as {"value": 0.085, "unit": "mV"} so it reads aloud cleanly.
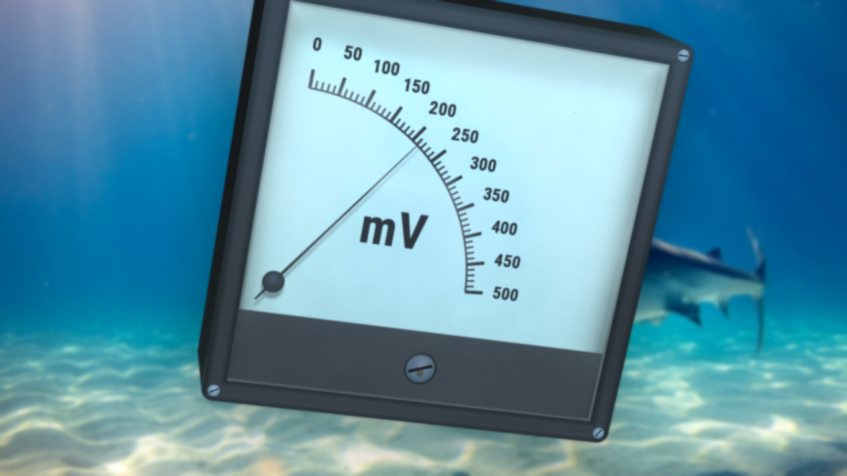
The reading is {"value": 210, "unit": "mV"}
